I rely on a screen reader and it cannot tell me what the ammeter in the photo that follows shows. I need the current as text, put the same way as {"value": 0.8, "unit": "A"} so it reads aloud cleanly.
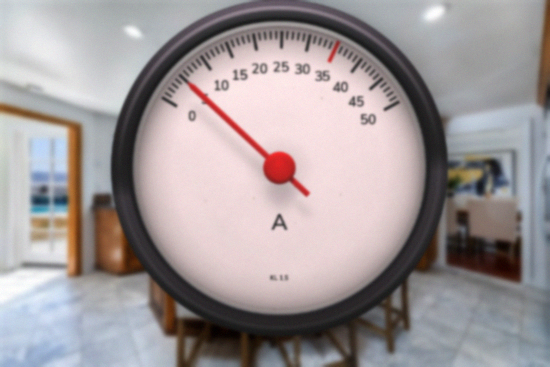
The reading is {"value": 5, "unit": "A"}
